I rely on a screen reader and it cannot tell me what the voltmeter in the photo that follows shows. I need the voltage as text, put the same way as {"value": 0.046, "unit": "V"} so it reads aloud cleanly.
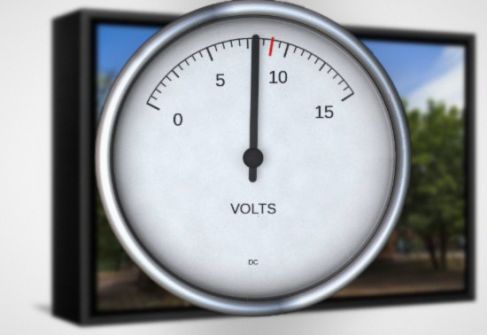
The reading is {"value": 8, "unit": "V"}
